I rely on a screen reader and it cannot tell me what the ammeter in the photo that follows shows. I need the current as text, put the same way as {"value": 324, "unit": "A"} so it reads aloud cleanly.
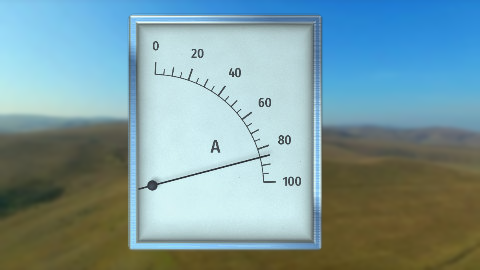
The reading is {"value": 85, "unit": "A"}
